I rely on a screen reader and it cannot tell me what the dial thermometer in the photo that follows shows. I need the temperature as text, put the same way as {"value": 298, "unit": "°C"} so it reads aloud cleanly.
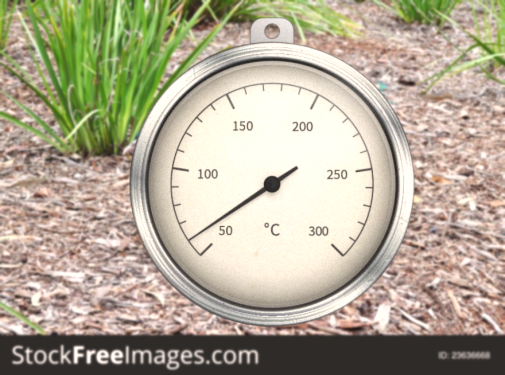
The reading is {"value": 60, "unit": "°C"}
